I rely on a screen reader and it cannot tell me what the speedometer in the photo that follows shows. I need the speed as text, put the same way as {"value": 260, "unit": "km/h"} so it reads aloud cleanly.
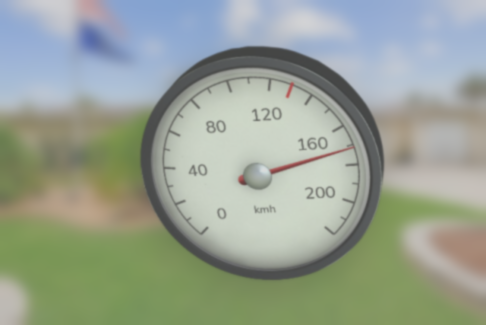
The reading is {"value": 170, "unit": "km/h"}
